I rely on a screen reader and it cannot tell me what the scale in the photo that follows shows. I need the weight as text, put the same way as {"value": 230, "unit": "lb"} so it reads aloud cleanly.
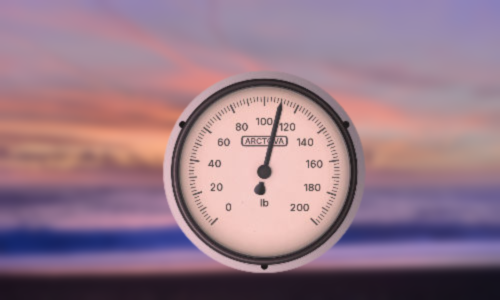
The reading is {"value": 110, "unit": "lb"}
